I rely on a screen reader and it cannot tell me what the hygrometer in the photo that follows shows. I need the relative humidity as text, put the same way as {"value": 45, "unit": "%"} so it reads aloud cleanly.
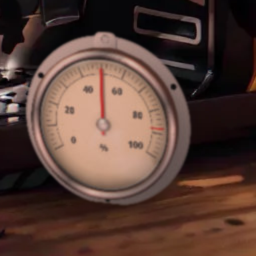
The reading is {"value": 50, "unit": "%"}
